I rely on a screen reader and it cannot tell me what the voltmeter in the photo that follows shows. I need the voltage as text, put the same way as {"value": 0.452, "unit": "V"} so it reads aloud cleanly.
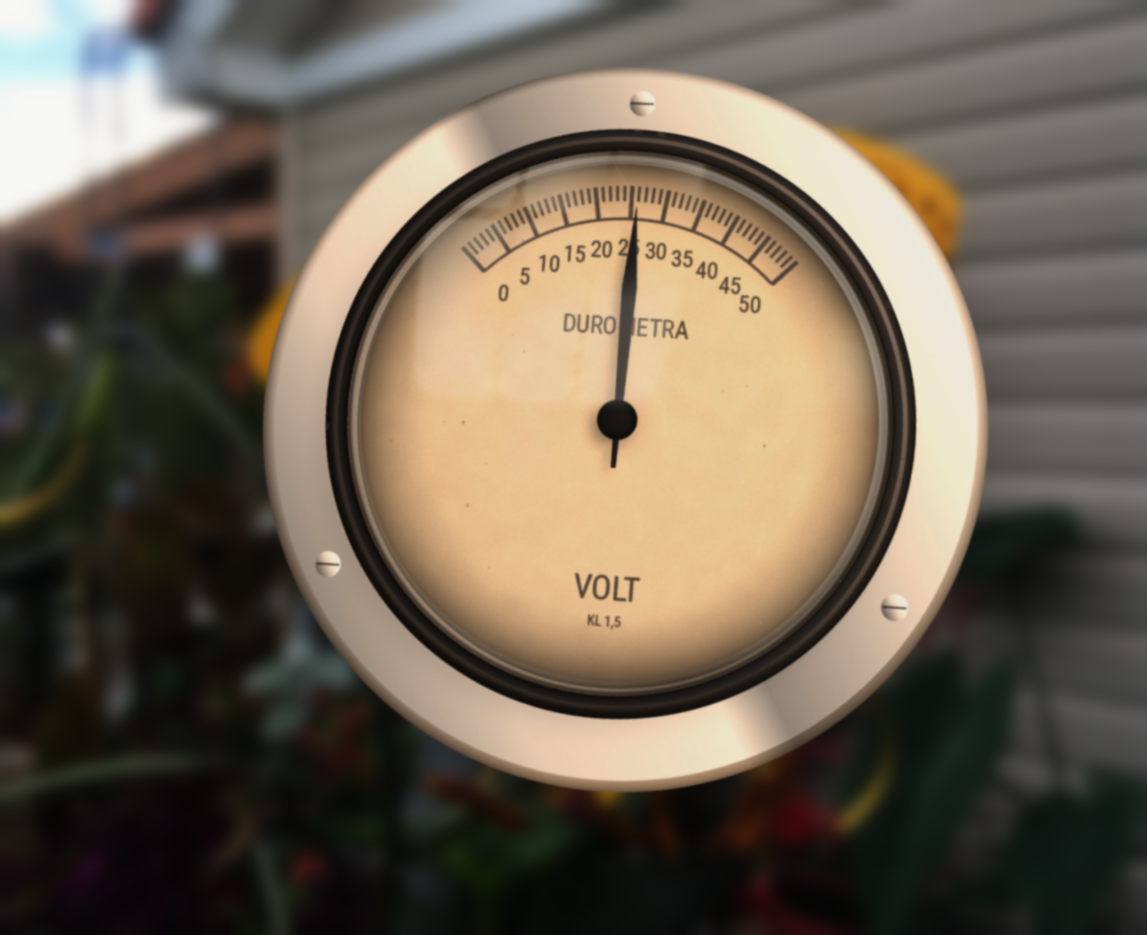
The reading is {"value": 26, "unit": "V"}
